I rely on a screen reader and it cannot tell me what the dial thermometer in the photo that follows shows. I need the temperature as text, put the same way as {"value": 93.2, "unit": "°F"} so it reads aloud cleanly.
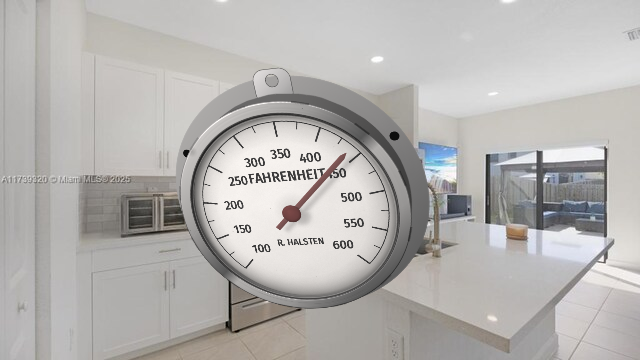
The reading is {"value": 437.5, "unit": "°F"}
